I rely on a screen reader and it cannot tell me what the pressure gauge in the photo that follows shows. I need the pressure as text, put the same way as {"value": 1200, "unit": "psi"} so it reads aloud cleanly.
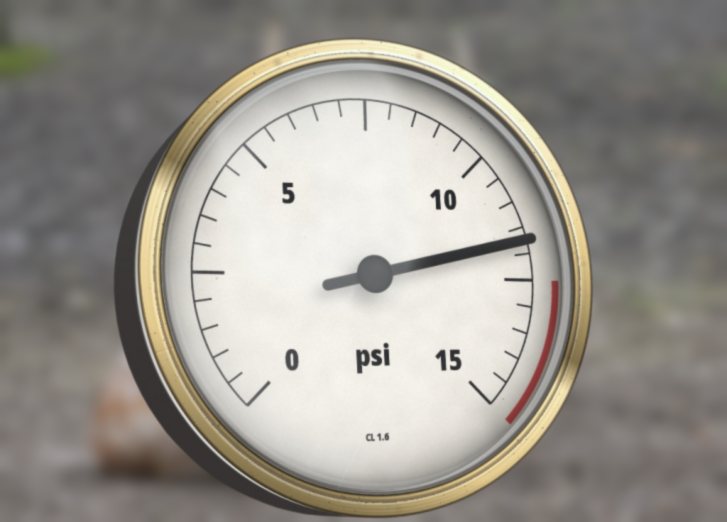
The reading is {"value": 11.75, "unit": "psi"}
